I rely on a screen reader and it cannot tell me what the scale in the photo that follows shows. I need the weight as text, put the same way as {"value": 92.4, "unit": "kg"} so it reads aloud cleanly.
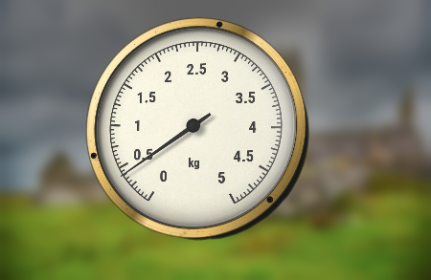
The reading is {"value": 0.4, "unit": "kg"}
